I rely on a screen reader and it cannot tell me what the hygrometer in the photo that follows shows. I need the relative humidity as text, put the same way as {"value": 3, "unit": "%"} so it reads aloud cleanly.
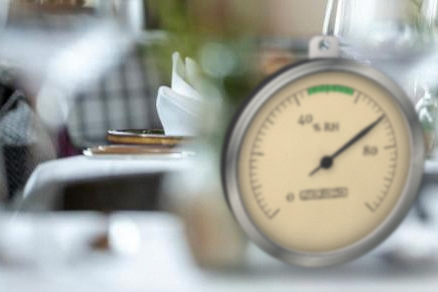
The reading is {"value": 70, "unit": "%"}
